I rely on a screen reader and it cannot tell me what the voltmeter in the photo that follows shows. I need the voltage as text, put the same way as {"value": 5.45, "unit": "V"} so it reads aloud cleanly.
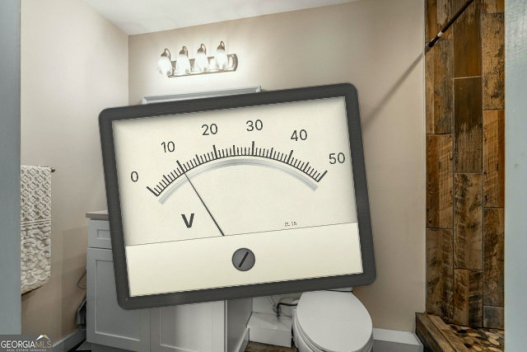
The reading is {"value": 10, "unit": "V"}
